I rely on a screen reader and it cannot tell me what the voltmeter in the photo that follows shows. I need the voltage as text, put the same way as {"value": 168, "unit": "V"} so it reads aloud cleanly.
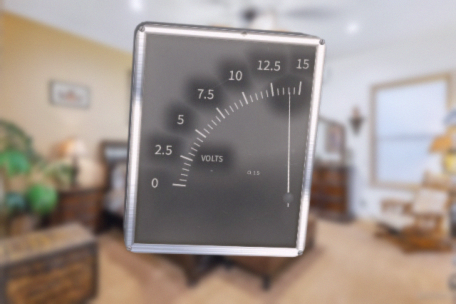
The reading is {"value": 14, "unit": "V"}
